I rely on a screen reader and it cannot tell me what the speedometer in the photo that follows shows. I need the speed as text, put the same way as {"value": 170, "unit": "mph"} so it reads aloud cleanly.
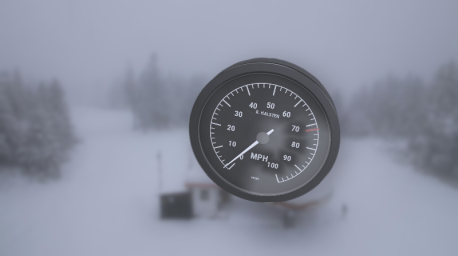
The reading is {"value": 2, "unit": "mph"}
